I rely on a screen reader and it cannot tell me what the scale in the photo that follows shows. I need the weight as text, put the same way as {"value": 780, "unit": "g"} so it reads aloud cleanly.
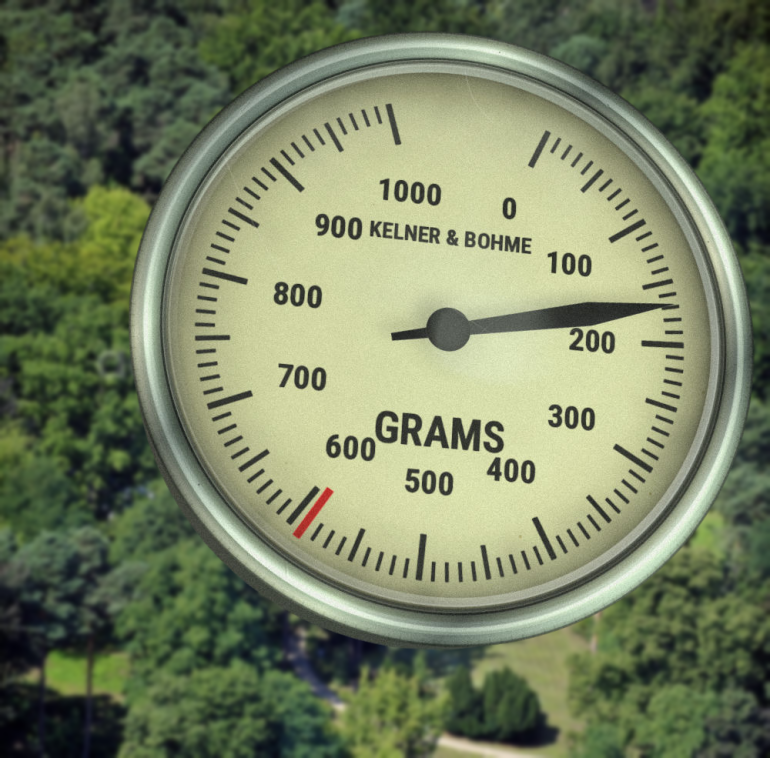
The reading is {"value": 170, "unit": "g"}
